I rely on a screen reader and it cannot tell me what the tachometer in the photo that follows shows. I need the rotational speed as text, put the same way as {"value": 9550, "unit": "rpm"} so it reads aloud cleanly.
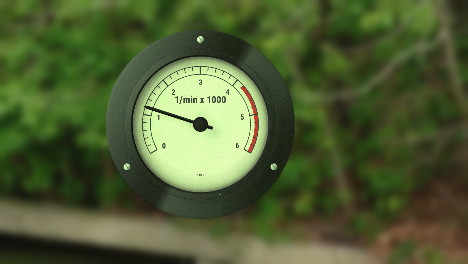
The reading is {"value": 1200, "unit": "rpm"}
